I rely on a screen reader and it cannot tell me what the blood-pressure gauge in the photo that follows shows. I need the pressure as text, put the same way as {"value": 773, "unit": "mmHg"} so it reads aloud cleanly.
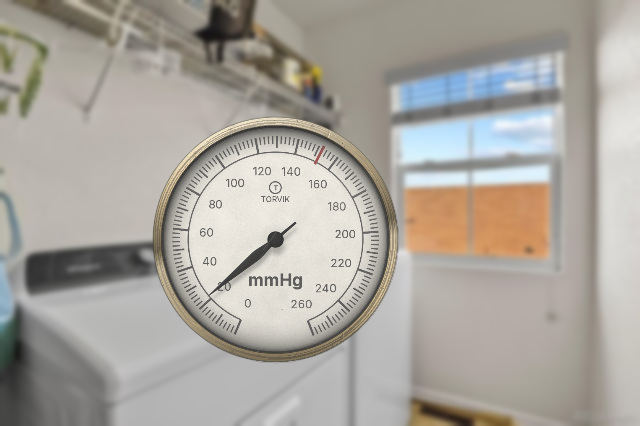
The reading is {"value": 22, "unit": "mmHg"}
